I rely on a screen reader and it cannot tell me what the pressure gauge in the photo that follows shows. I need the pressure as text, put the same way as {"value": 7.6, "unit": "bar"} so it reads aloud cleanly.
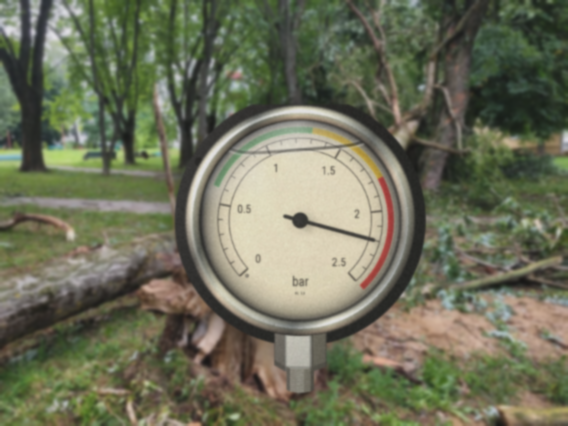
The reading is {"value": 2.2, "unit": "bar"}
